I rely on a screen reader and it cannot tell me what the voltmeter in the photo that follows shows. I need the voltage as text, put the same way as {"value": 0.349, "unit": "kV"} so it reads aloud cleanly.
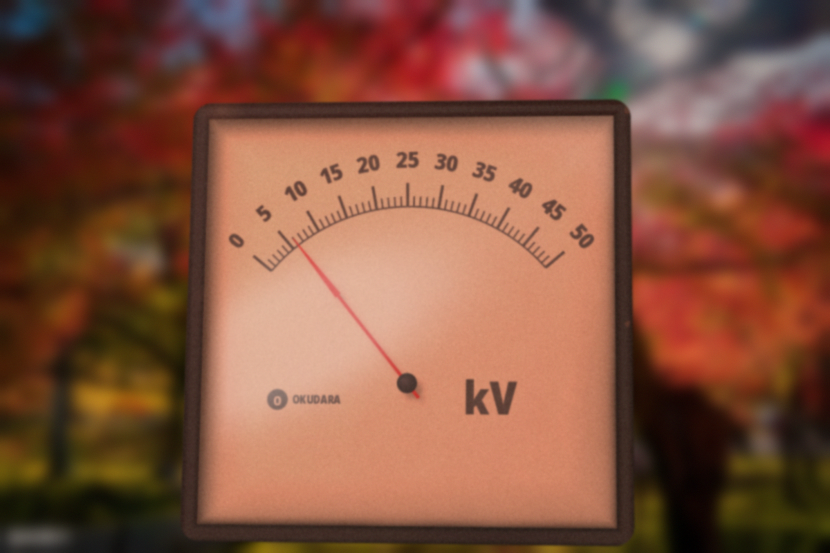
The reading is {"value": 6, "unit": "kV"}
